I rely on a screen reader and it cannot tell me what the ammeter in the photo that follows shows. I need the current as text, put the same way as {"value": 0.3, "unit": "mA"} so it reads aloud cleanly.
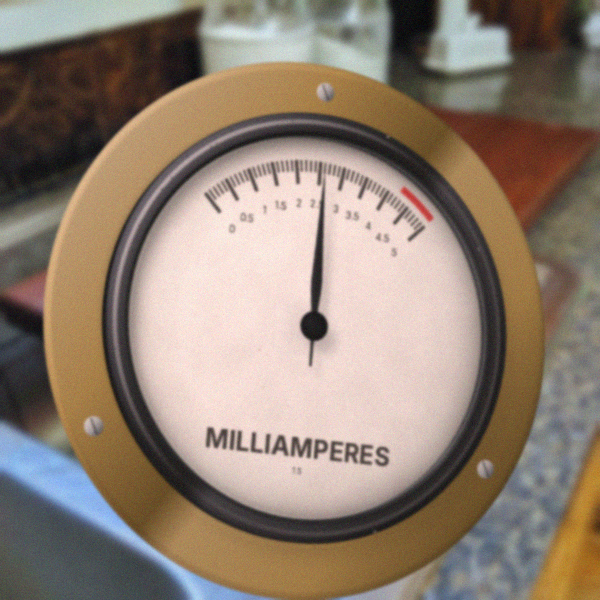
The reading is {"value": 2.5, "unit": "mA"}
